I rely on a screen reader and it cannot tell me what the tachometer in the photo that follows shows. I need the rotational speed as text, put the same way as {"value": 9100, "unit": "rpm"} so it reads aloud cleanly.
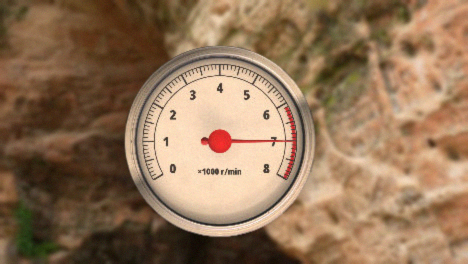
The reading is {"value": 7000, "unit": "rpm"}
